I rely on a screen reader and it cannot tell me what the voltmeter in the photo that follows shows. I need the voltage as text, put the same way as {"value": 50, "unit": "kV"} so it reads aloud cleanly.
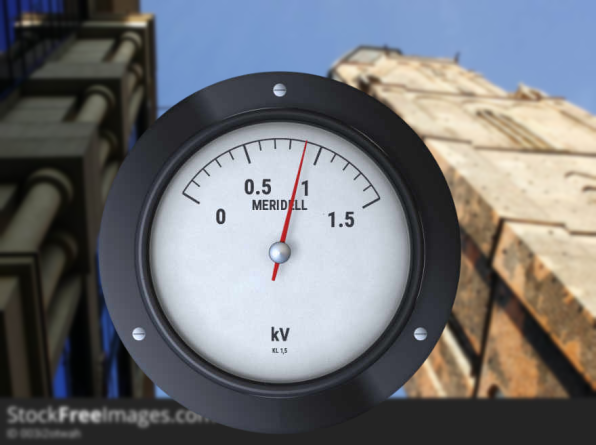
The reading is {"value": 0.9, "unit": "kV"}
